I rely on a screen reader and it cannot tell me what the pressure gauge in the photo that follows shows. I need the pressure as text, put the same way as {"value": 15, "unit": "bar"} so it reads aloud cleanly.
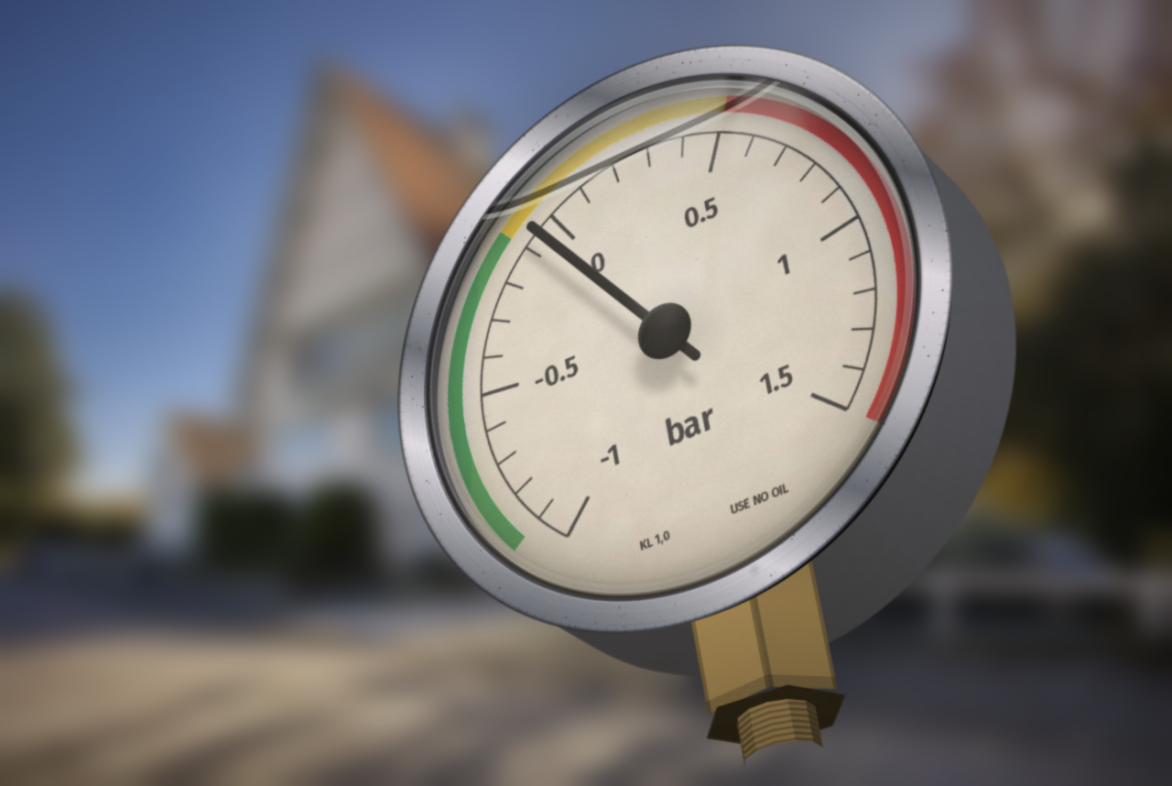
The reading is {"value": -0.05, "unit": "bar"}
